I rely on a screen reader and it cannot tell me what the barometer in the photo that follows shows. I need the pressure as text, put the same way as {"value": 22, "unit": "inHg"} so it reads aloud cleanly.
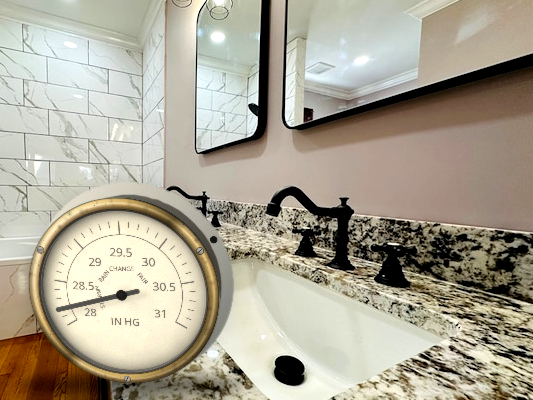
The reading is {"value": 28.2, "unit": "inHg"}
